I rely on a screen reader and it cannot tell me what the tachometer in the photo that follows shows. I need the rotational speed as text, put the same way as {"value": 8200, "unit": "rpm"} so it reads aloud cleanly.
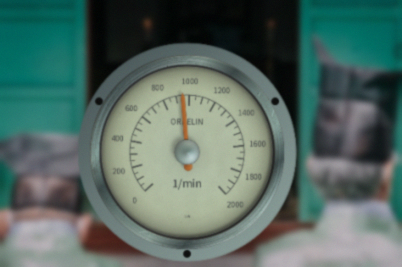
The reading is {"value": 950, "unit": "rpm"}
